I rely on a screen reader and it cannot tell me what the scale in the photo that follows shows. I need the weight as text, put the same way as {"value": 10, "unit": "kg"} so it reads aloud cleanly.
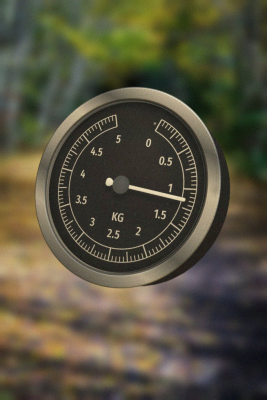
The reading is {"value": 1.15, "unit": "kg"}
